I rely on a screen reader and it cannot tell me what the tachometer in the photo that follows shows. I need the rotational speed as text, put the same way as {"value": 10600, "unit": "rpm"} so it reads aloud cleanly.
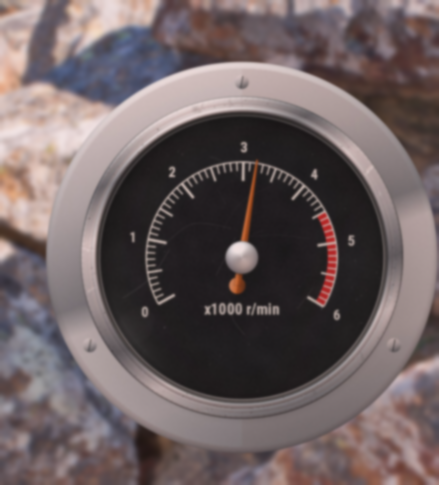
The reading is {"value": 3200, "unit": "rpm"}
